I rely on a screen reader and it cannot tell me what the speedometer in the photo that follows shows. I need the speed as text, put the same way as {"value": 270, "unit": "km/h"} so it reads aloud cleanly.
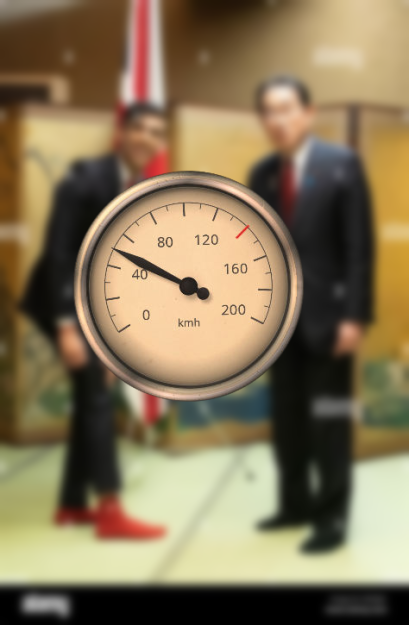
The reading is {"value": 50, "unit": "km/h"}
